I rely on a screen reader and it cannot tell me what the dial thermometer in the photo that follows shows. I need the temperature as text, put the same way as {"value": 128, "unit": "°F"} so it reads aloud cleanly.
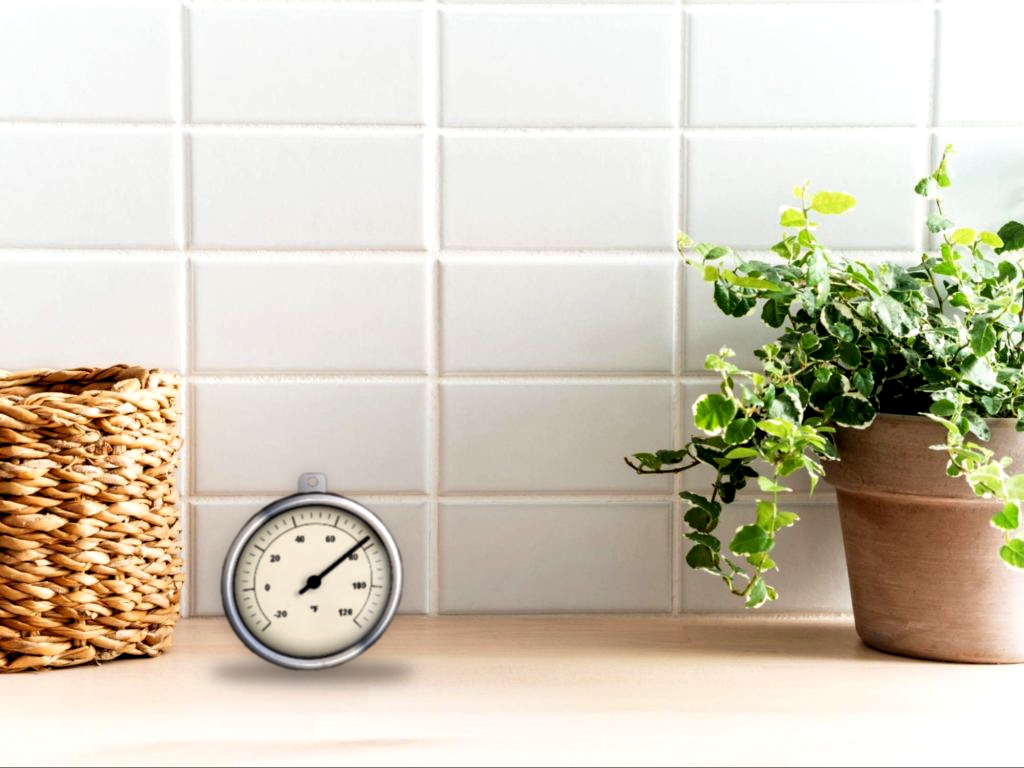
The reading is {"value": 76, "unit": "°F"}
